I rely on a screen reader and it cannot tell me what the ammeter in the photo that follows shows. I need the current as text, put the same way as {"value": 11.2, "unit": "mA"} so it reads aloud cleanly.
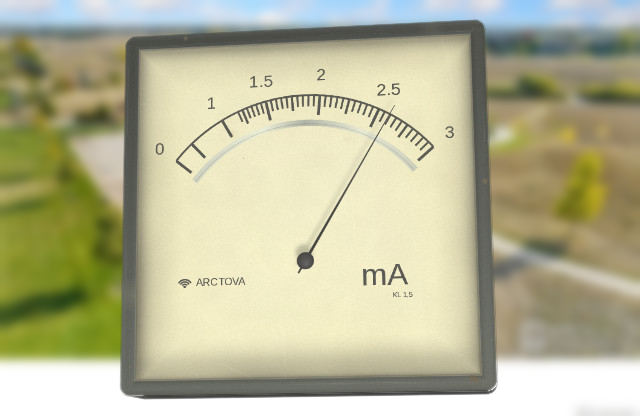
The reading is {"value": 2.6, "unit": "mA"}
